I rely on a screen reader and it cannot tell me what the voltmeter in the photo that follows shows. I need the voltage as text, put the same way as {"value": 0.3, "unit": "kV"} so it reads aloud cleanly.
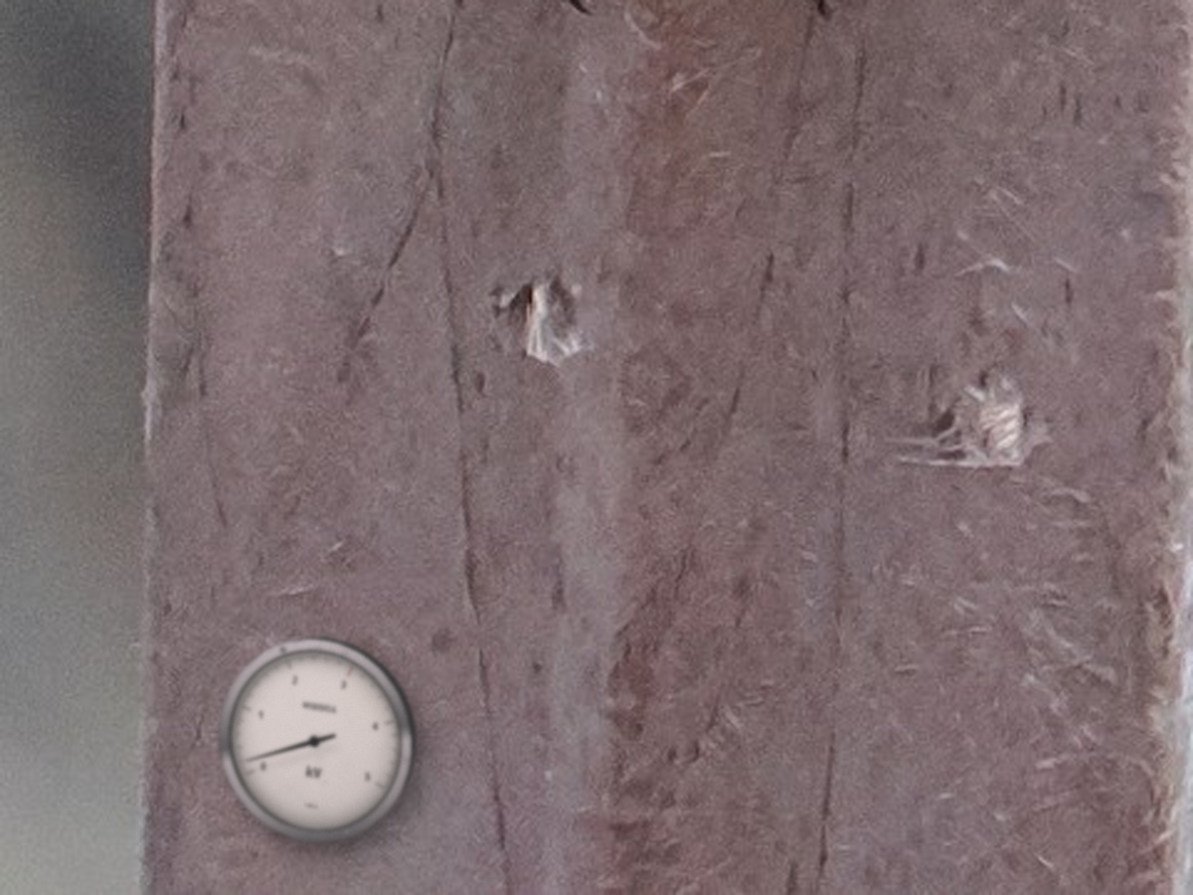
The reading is {"value": 0.2, "unit": "kV"}
